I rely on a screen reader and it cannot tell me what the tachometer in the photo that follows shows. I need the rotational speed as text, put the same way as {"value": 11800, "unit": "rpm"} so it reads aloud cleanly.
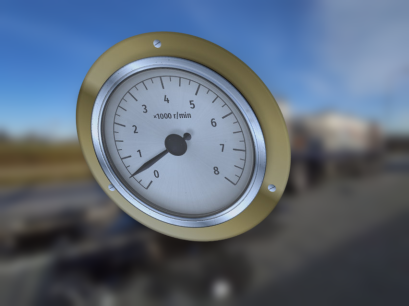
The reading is {"value": 500, "unit": "rpm"}
